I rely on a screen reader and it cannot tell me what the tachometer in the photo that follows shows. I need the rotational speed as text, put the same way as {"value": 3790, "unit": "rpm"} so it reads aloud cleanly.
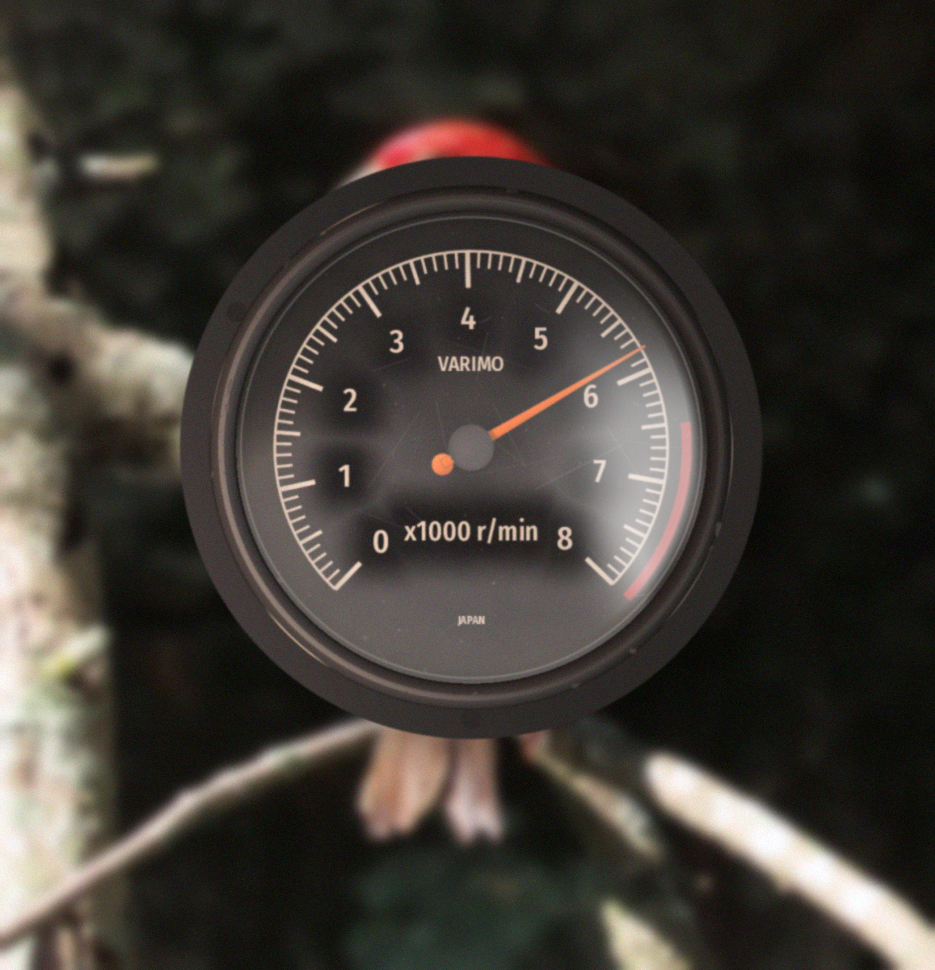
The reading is {"value": 5800, "unit": "rpm"}
